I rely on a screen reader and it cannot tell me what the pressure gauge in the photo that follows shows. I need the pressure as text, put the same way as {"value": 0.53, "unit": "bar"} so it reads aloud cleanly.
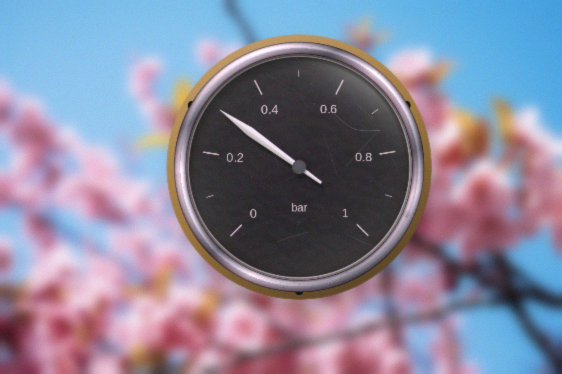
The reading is {"value": 0.3, "unit": "bar"}
